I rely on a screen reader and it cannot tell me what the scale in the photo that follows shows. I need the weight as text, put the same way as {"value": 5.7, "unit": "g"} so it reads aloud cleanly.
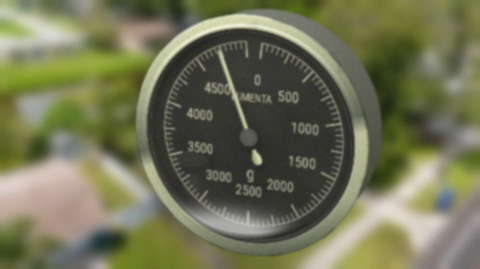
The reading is {"value": 4750, "unit": "g"}
